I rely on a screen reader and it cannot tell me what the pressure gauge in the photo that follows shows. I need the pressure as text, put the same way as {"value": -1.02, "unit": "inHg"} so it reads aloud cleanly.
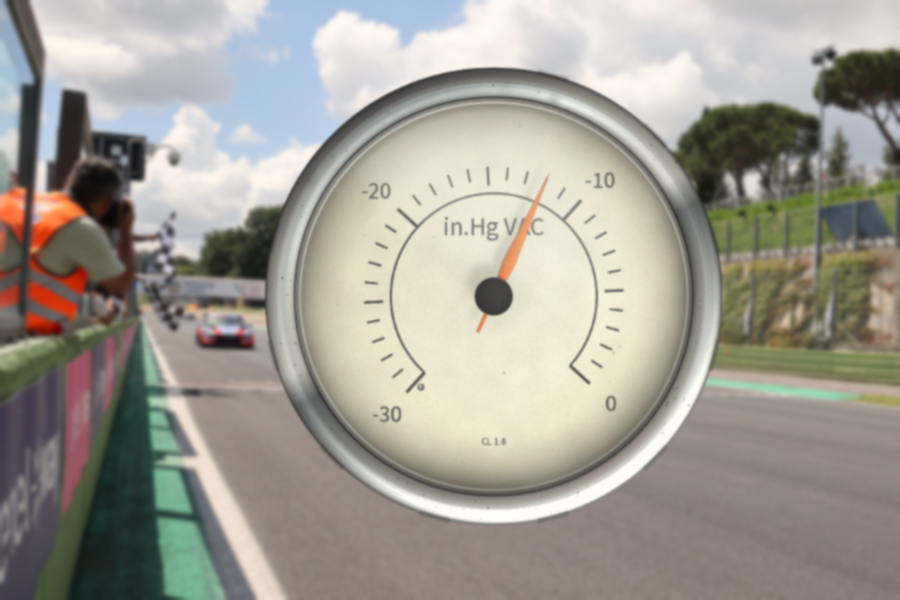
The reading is {"value": -12, "unit": "inHg"}
